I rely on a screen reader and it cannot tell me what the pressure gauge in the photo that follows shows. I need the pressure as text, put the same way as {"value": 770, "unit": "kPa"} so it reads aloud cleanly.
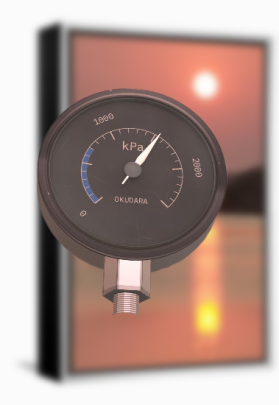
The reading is {"value": 1550, "unit": "kPa"}
